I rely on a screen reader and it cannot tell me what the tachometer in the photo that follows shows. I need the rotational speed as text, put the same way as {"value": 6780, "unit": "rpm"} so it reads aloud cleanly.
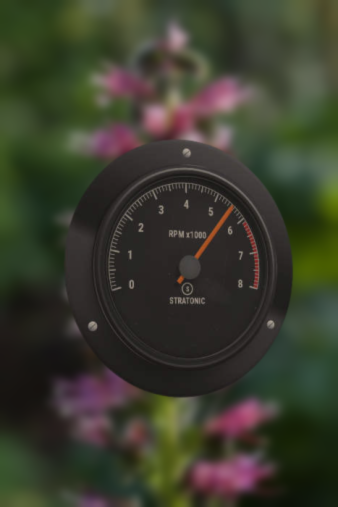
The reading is {"value": 5500, "unit": "rpm"}
